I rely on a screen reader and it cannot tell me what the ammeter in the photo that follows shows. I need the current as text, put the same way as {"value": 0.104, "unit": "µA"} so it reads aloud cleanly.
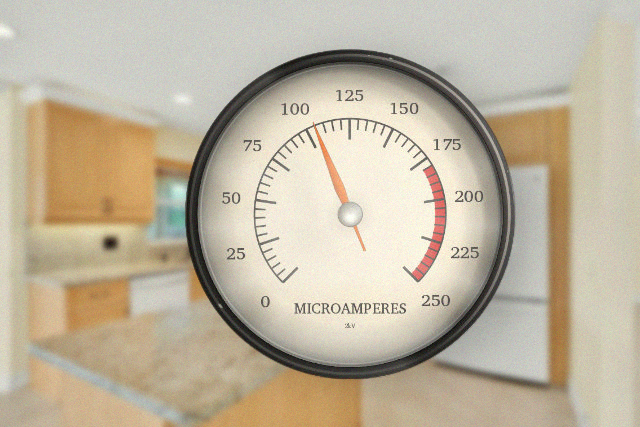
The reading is {"value": 105, "unit": "µA"}
